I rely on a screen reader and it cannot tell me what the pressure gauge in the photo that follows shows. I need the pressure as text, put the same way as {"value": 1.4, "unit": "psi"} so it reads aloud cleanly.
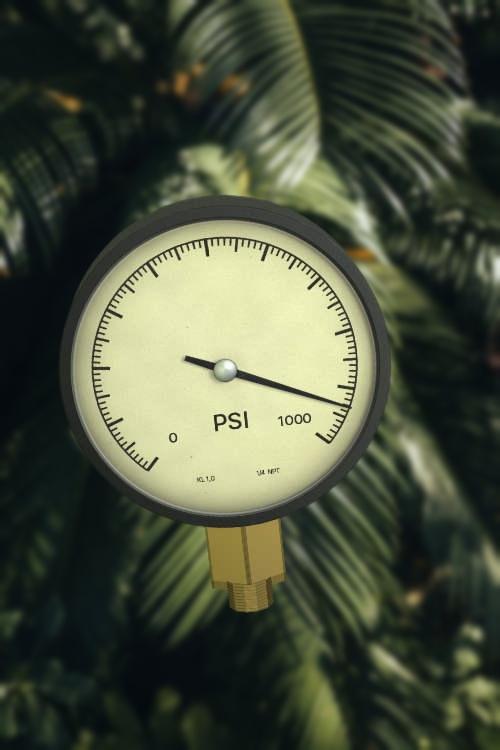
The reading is {"value": 930, "unit": "psi"}
